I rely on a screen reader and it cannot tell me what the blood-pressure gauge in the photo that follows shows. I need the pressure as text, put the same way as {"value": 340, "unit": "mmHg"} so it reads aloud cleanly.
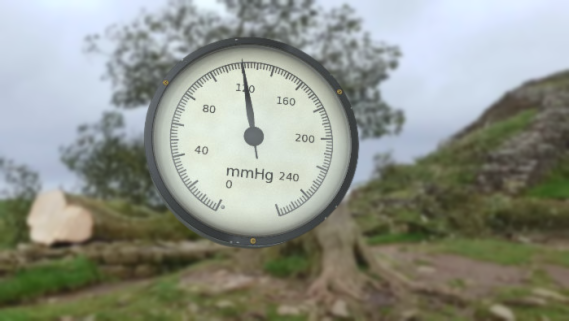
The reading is {"value": 120, "unit": "mmHg"}
